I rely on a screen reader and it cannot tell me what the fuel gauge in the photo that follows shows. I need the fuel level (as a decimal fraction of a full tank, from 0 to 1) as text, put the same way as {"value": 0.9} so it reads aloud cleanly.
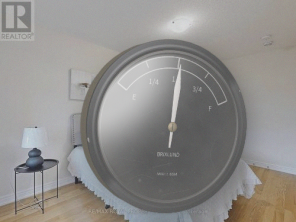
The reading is {"value": 0.5}
